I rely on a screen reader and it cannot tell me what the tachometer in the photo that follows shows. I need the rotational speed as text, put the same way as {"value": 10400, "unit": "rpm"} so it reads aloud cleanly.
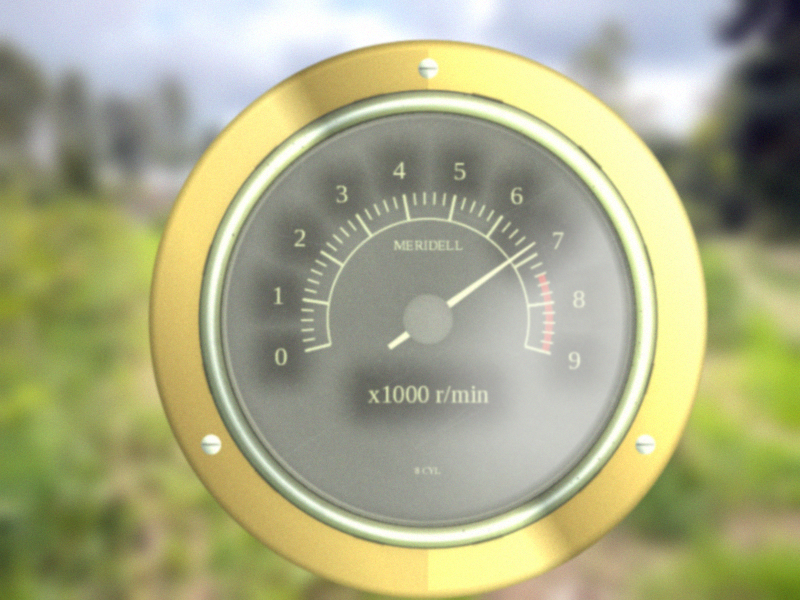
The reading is {"value": 6800, "unit": "rpm"}
